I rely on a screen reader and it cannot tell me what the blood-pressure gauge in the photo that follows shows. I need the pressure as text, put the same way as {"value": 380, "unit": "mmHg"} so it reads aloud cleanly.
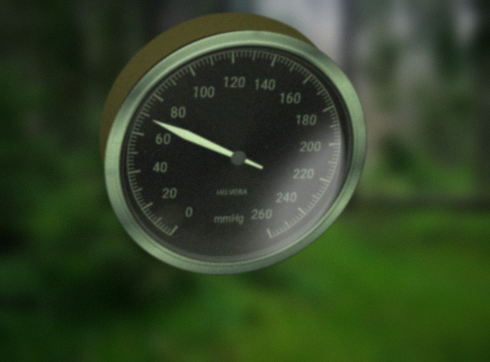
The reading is {"value": 70, "unit": "mmHg"}
